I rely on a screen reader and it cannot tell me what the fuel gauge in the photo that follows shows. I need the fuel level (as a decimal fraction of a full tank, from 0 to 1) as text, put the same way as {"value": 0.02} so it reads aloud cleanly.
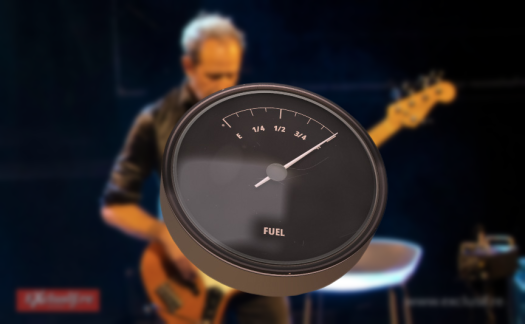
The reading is {"value": 1}
